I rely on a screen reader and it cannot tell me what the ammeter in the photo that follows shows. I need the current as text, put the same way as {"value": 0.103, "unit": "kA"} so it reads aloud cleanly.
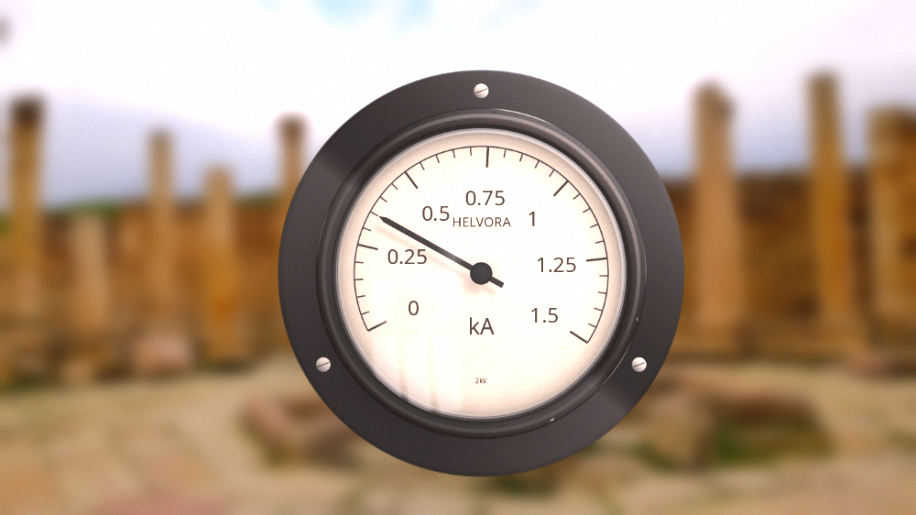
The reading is {"value": 0.35, "unit": "kA"}
